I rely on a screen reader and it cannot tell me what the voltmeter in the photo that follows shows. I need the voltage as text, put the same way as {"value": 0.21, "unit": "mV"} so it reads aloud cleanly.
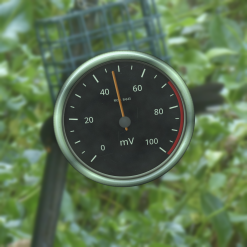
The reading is {"value": 47.5, "unit": "mV"}
